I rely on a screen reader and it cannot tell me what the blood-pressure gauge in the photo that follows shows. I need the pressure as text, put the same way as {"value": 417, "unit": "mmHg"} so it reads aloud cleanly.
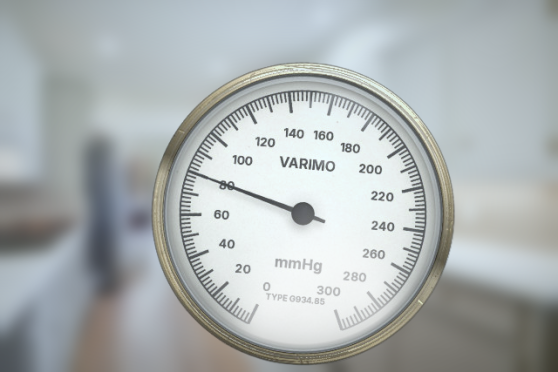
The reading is {"value": 80, "unit": "mmHg"}
